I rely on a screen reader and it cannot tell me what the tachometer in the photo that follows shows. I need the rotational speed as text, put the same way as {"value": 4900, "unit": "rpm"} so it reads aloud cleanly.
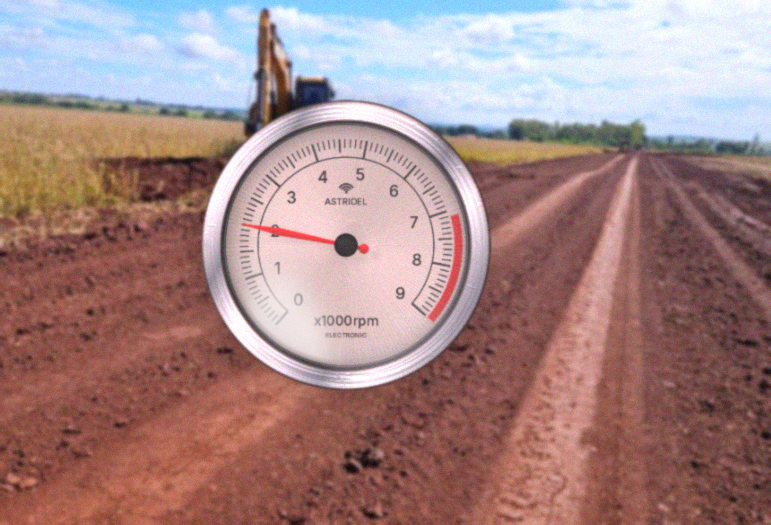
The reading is {"value": 2000, "unit": "rpm"}
